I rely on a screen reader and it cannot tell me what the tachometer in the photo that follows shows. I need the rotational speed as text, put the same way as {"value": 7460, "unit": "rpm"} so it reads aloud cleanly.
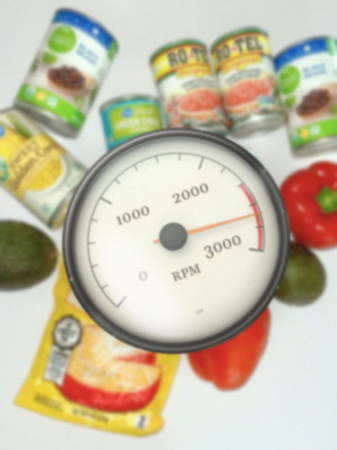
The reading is {"value": 2700, "unit": "rpm"}
